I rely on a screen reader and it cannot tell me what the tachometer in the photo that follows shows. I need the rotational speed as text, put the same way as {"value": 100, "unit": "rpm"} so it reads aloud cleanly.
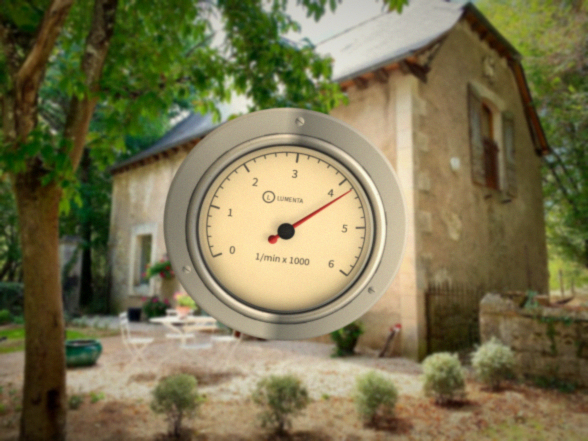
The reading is {"value": 4200, "unit": "rpm"}
